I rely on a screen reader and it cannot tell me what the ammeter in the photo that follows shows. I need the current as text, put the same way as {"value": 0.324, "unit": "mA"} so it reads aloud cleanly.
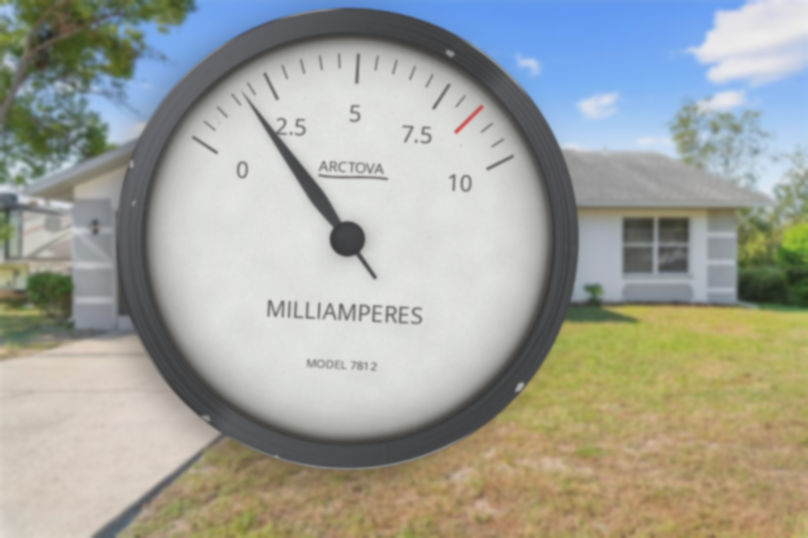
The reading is {"value": 1.75, "unit": "mA"}
